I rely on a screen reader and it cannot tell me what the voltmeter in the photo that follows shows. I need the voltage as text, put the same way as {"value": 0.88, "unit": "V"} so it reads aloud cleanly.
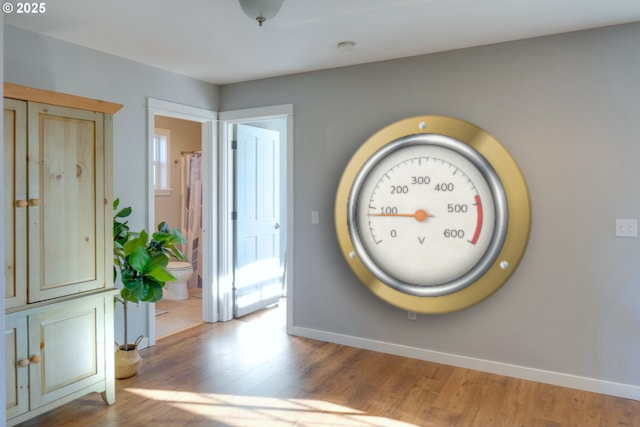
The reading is {"value": 80, "unit": "V"}
